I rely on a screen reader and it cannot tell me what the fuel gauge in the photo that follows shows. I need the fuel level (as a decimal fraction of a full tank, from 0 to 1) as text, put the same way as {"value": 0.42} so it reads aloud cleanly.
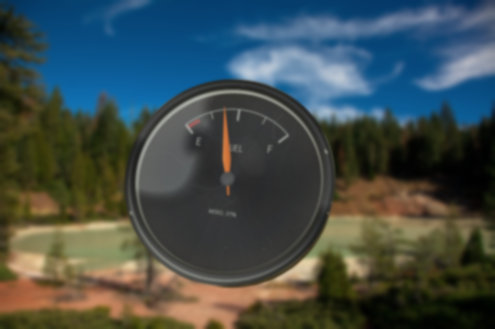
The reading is {"value": 0.375}
